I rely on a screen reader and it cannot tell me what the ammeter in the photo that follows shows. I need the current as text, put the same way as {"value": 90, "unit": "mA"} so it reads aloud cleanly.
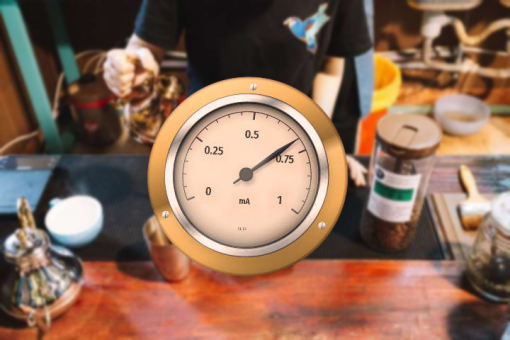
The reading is {"value": 0.7, "unit": "mA"}
